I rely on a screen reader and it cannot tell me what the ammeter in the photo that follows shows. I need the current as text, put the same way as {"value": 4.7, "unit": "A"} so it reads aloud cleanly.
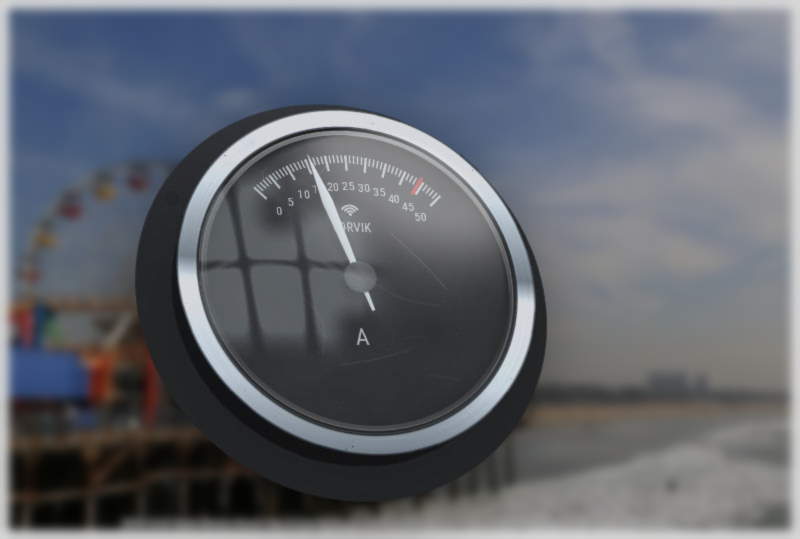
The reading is {"value": 15, "unit": "A"}
